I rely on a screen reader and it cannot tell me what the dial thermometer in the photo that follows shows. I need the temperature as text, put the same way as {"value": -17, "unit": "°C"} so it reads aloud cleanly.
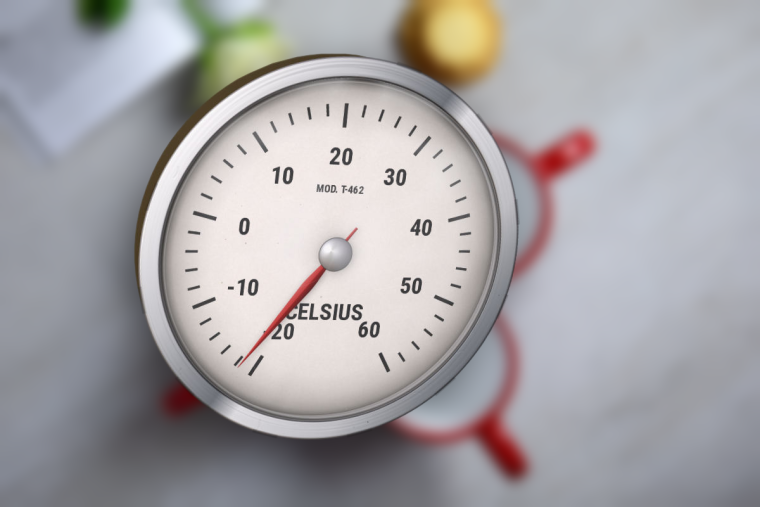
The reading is {"value": -18, "unit": "°C"}
